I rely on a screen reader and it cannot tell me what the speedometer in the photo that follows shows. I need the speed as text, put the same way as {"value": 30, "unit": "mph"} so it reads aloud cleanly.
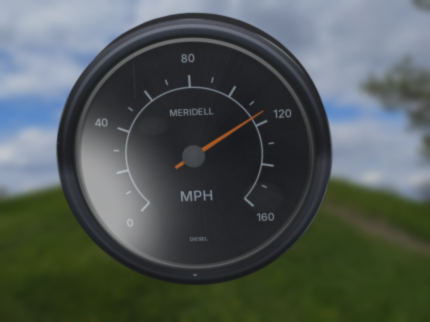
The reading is {"value": 115, "unit": "mph"}
